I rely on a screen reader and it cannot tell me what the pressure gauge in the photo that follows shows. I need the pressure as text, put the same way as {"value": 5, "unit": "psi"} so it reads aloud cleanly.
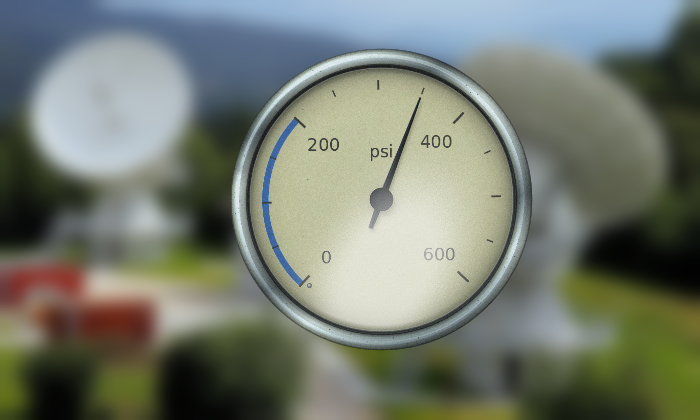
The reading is {"value": 350, "unit": "psi"}
